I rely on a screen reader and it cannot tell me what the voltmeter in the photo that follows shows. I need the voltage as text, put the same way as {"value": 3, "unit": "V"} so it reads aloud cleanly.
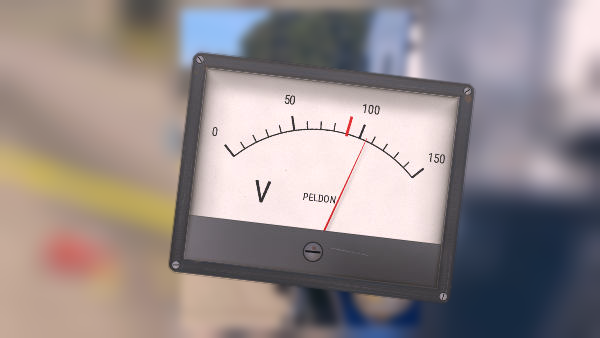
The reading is {"value": 105, "unit": "V"}
